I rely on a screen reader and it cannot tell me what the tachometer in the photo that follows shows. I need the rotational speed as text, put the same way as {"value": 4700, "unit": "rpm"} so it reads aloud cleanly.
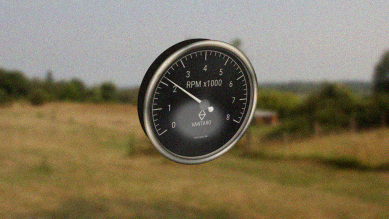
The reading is {"value": 2200, "unit": "rpm"}
